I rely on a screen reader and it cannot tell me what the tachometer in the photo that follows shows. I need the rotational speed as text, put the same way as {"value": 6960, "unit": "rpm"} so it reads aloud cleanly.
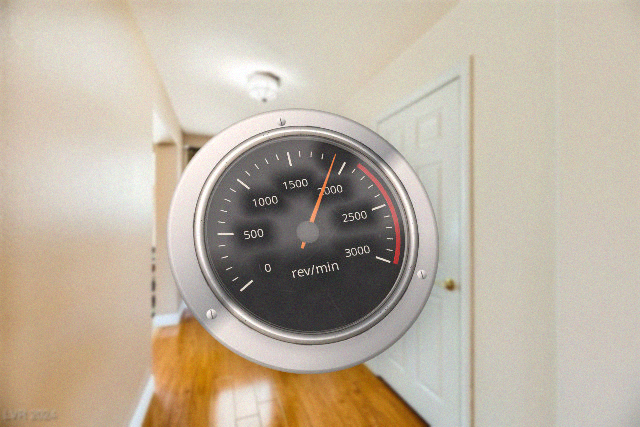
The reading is {"value": 1900, "unit": "rpm"}
